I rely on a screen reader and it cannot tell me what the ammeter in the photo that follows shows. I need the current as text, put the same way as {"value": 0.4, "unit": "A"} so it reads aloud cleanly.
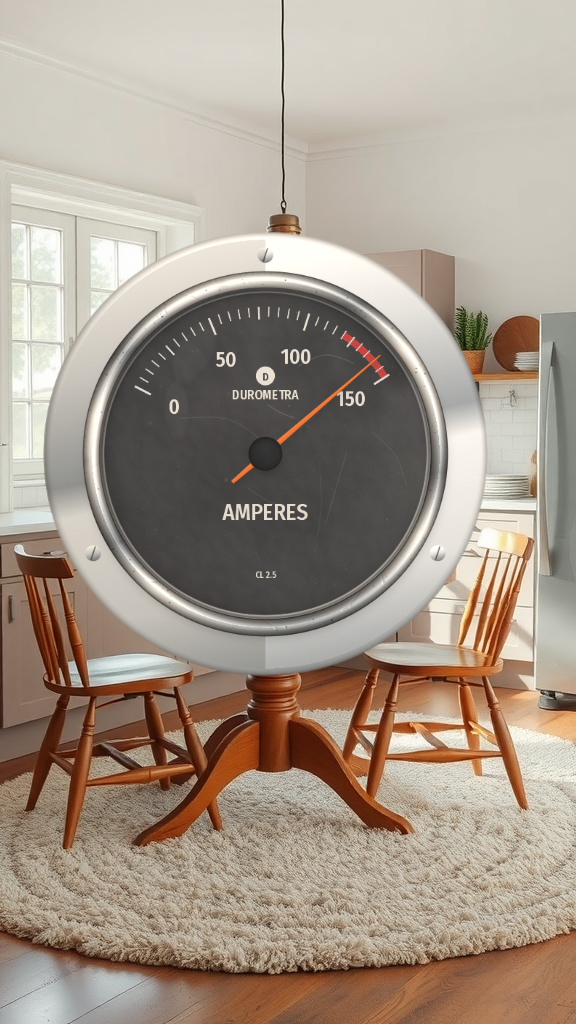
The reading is {"value": 140, "unit": "A"}
